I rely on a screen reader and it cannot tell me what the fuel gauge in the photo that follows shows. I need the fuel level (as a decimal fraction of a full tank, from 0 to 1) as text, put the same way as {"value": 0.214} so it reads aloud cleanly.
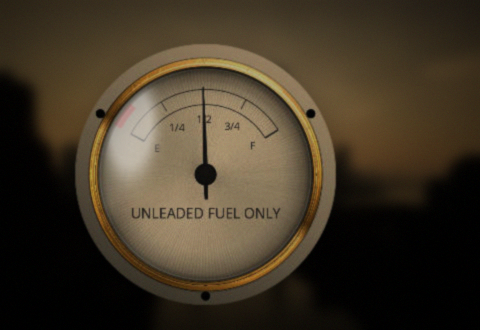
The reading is {"value": 0.5}
